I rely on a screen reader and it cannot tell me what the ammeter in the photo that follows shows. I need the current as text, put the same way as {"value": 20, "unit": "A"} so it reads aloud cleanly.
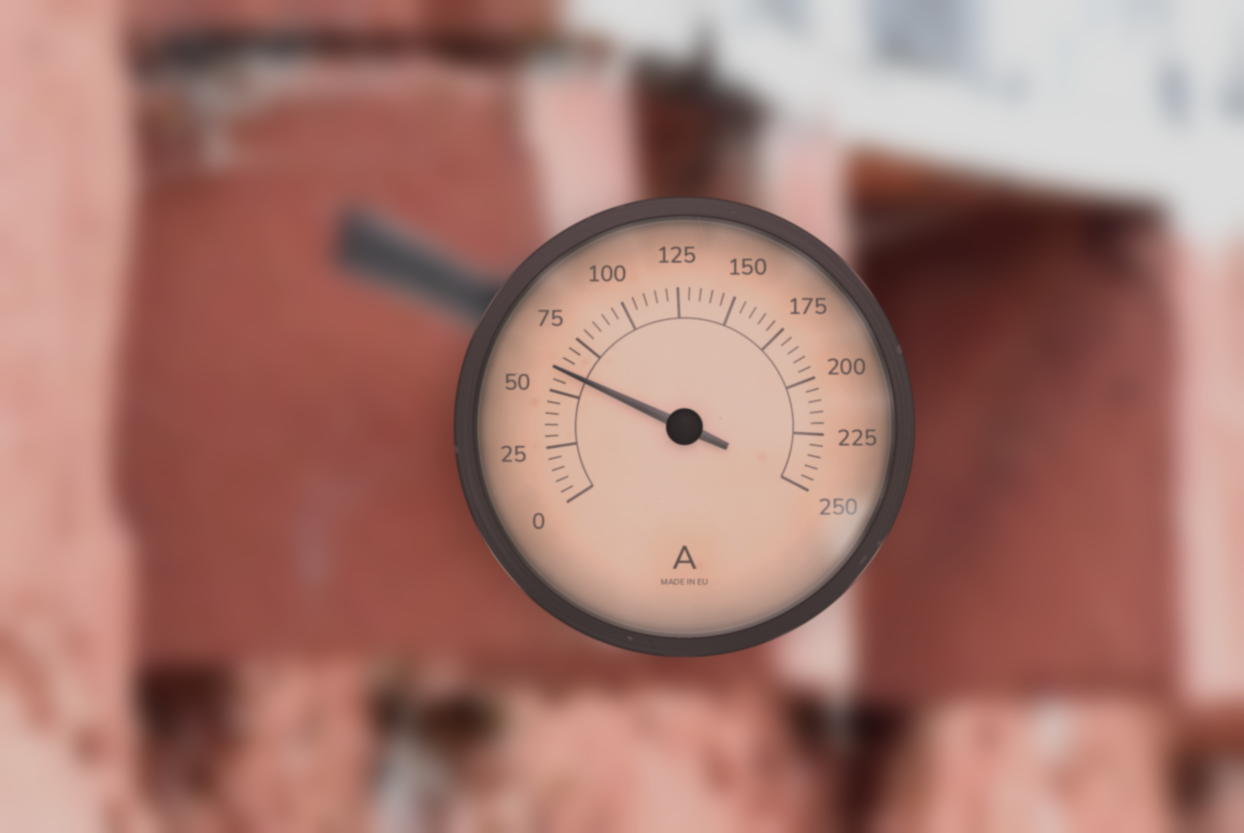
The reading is {"value": 60, "unit": "A"}
